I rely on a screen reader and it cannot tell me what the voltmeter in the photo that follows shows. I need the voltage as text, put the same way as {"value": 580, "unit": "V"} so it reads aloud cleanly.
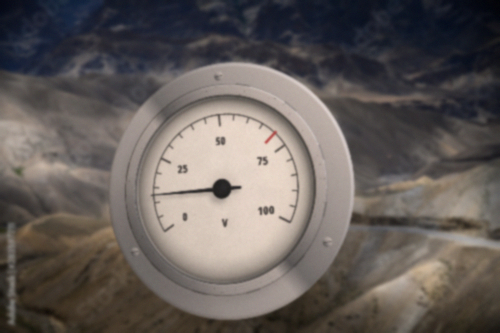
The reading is {"value": 12.5, "unit": "V"}
